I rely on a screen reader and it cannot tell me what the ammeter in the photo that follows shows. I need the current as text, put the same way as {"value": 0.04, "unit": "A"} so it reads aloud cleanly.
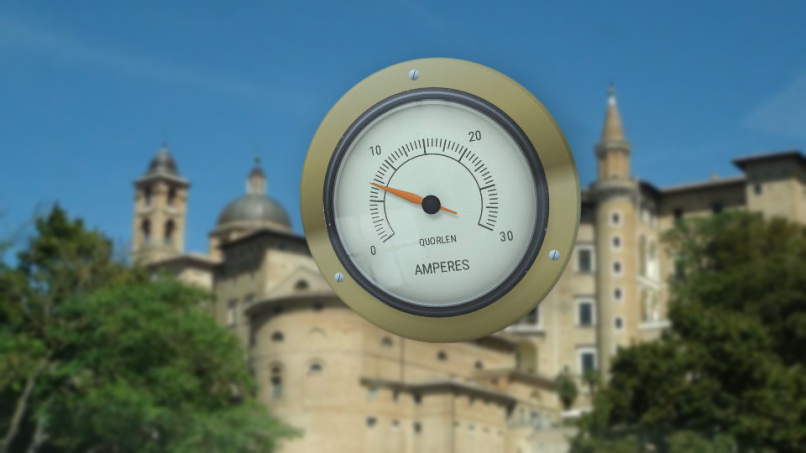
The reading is {"value": 7, "unit": "A"}
